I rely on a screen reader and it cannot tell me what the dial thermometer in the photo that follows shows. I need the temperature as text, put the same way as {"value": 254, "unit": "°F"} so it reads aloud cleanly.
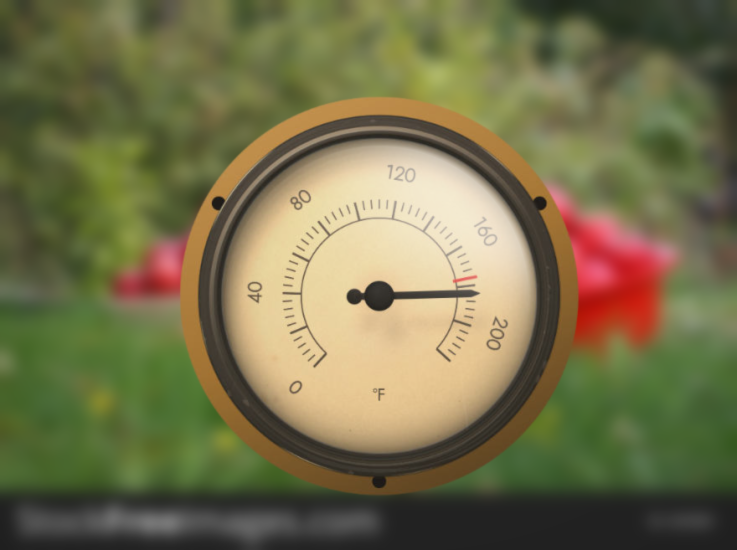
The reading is {"value": 184, "unit": "°F"}
